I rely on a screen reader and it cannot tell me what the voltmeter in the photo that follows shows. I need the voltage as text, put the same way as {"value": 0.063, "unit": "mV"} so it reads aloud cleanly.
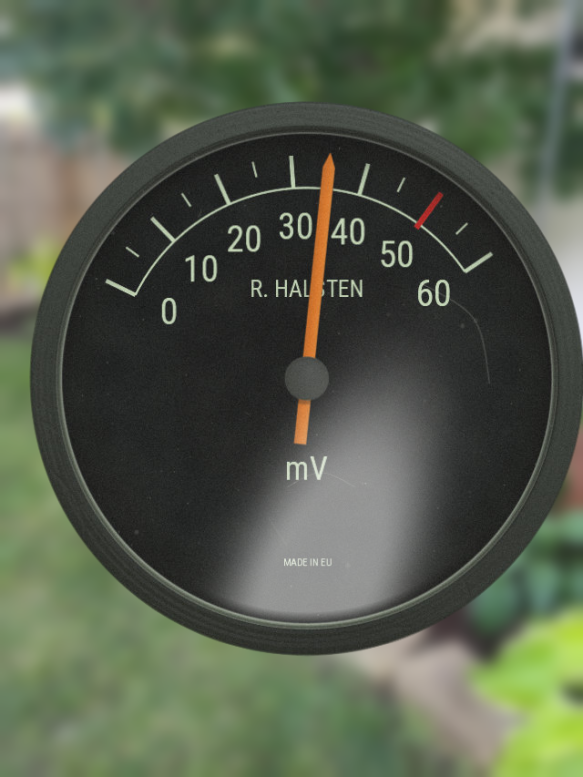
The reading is {"value": 35, "unit": "mV"}
